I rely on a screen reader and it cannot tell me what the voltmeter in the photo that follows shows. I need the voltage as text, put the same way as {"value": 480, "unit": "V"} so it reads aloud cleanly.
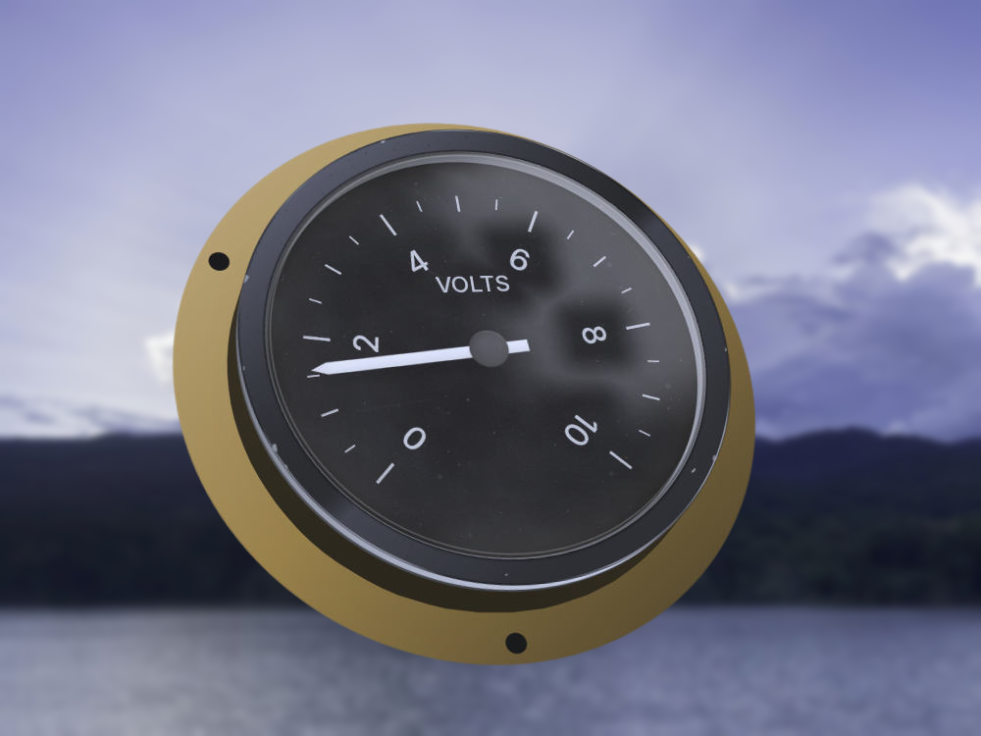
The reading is {"value": 1.5, "unit": "V"}
